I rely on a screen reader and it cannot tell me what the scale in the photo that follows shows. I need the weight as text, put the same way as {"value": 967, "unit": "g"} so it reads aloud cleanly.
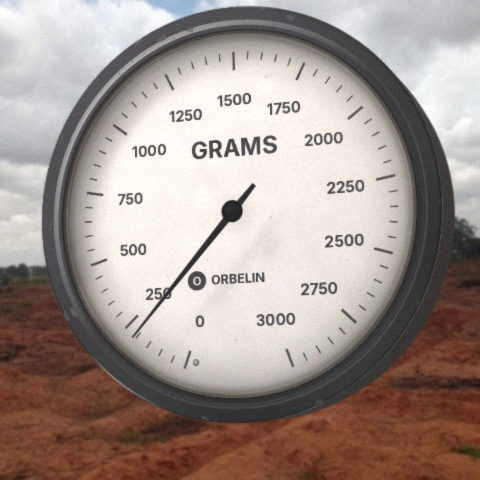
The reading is {"value": 200, "unit": "g"}
